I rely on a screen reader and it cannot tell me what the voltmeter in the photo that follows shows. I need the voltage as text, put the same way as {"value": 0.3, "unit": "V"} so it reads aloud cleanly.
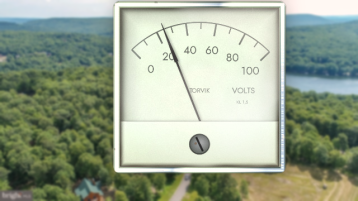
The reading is {"value": 25, "unit": "V"}
